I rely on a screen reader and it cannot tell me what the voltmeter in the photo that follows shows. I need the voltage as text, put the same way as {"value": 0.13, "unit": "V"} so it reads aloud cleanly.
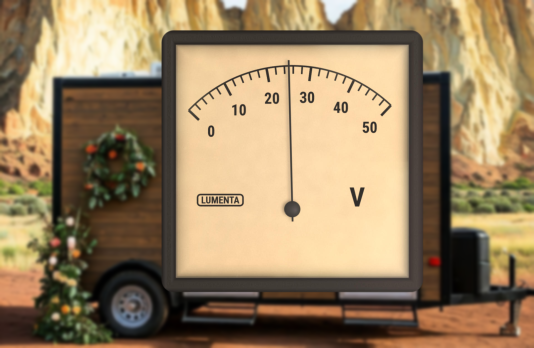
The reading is {"value": 25, "unit": "V"}
